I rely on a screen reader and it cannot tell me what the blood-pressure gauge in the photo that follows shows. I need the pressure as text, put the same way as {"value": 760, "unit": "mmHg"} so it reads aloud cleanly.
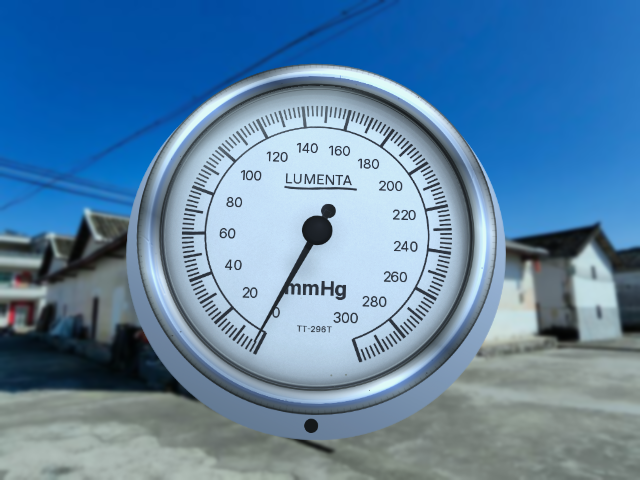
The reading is {"value": 2, "unit": "mmHg"}
